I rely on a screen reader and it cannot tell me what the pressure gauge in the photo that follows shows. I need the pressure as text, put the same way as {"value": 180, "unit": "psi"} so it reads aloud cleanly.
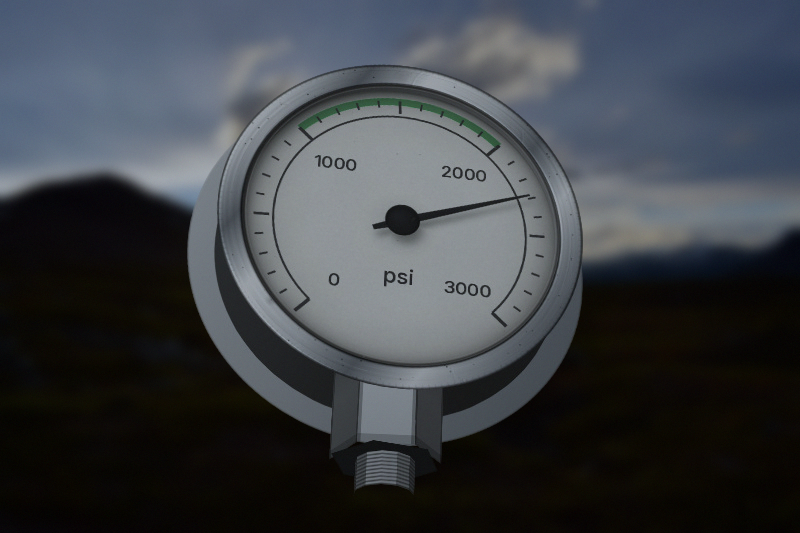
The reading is {"value": 2300, "unit": "psi"}
